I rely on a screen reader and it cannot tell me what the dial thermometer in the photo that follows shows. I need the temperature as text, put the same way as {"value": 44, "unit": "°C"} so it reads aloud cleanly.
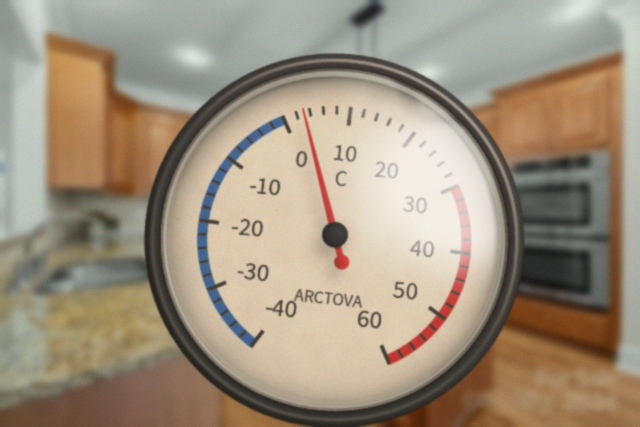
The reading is {"value": 3, "unit": "°C"}
